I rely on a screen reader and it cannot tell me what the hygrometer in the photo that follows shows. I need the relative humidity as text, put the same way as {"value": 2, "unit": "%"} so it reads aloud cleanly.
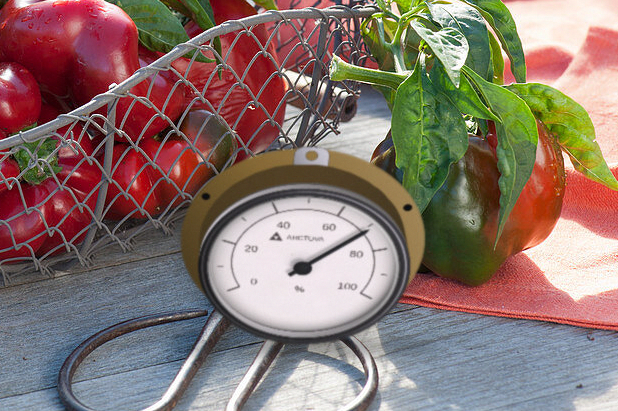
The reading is {"value": 70, "unit": "%"}
